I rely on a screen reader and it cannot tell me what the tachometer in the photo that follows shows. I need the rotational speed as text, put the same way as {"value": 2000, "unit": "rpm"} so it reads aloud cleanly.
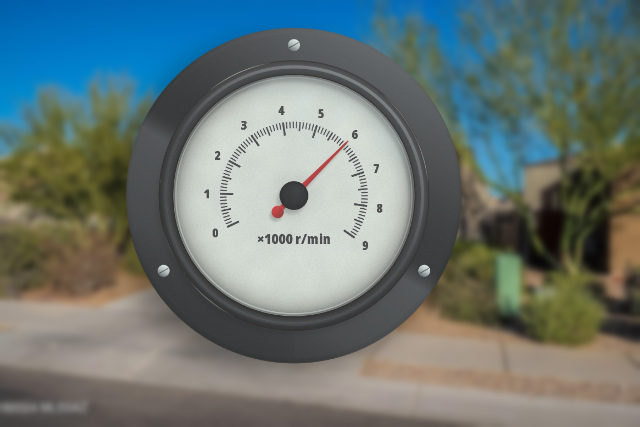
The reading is {"value": 6000, "unit": "rpm"}
